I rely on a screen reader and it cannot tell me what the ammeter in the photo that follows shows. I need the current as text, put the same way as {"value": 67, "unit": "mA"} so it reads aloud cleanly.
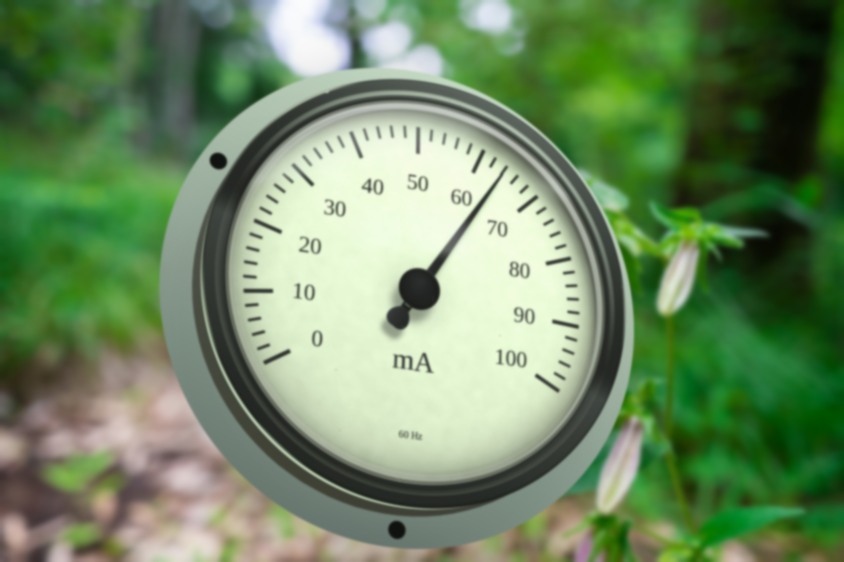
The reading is {"value": 64, "unit": "mA"}
